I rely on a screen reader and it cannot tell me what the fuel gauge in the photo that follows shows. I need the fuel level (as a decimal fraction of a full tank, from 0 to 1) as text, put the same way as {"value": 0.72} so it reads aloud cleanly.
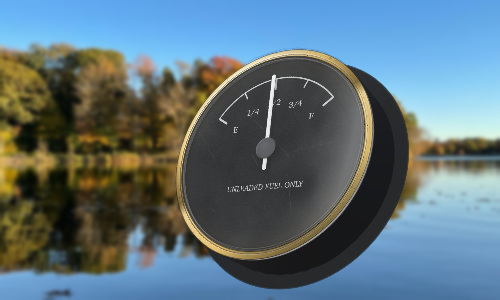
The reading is {"value": 0.5}
